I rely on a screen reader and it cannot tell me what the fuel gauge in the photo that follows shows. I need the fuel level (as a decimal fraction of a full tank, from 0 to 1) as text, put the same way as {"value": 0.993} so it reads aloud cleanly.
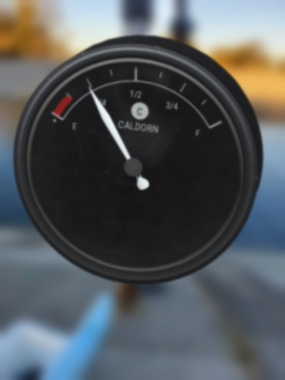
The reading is {"value": 0.25}
